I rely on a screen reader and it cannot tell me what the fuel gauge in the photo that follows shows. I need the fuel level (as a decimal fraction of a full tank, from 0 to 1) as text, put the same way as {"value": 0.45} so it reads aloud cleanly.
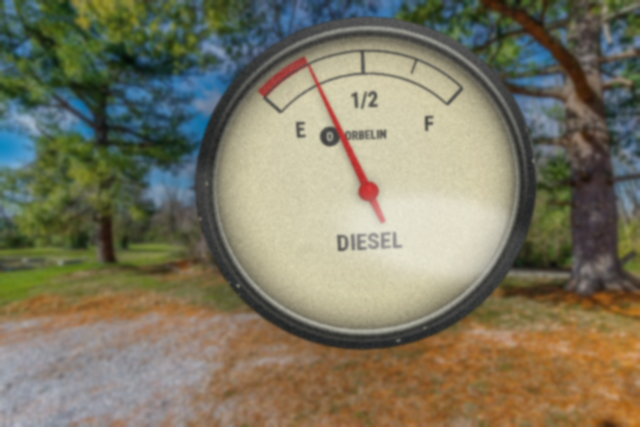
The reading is {"value": 0.25}
